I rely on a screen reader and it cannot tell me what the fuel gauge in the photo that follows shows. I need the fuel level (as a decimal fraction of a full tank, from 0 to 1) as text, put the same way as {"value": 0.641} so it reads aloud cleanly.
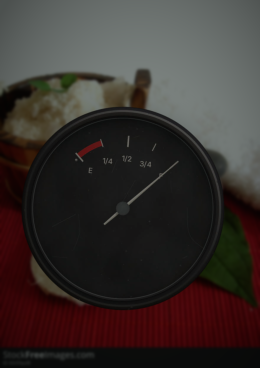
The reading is {"value": 1}
